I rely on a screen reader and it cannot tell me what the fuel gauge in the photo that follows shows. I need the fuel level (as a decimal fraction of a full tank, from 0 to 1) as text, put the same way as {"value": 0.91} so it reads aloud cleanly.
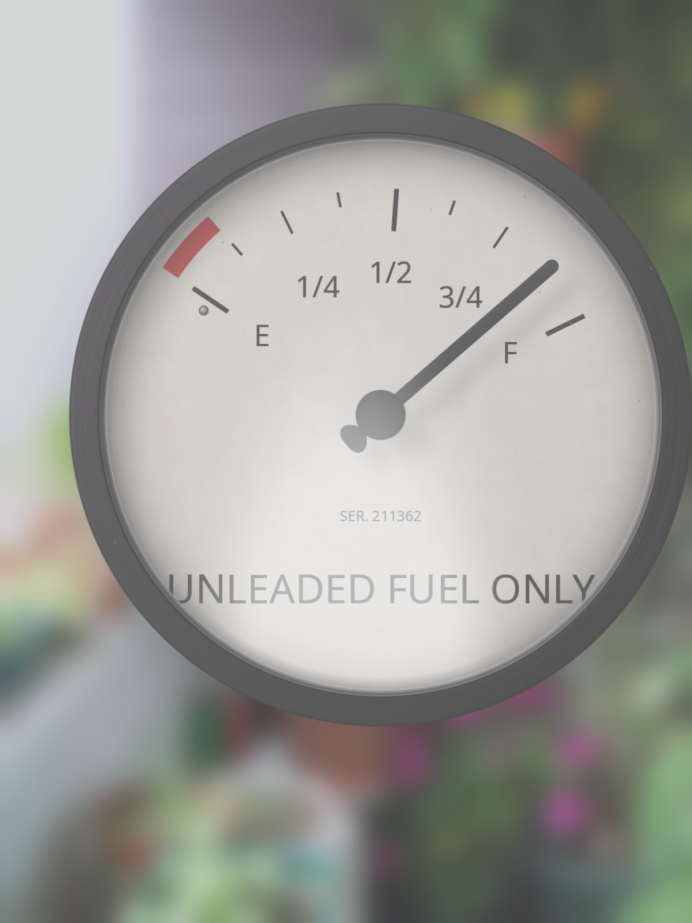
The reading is {"value": 0.875}
